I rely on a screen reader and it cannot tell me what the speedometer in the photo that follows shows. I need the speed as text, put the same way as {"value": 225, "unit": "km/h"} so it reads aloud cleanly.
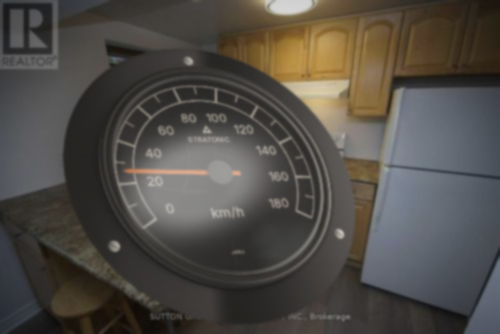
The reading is {"value": 25, "unit": "km/h"}
